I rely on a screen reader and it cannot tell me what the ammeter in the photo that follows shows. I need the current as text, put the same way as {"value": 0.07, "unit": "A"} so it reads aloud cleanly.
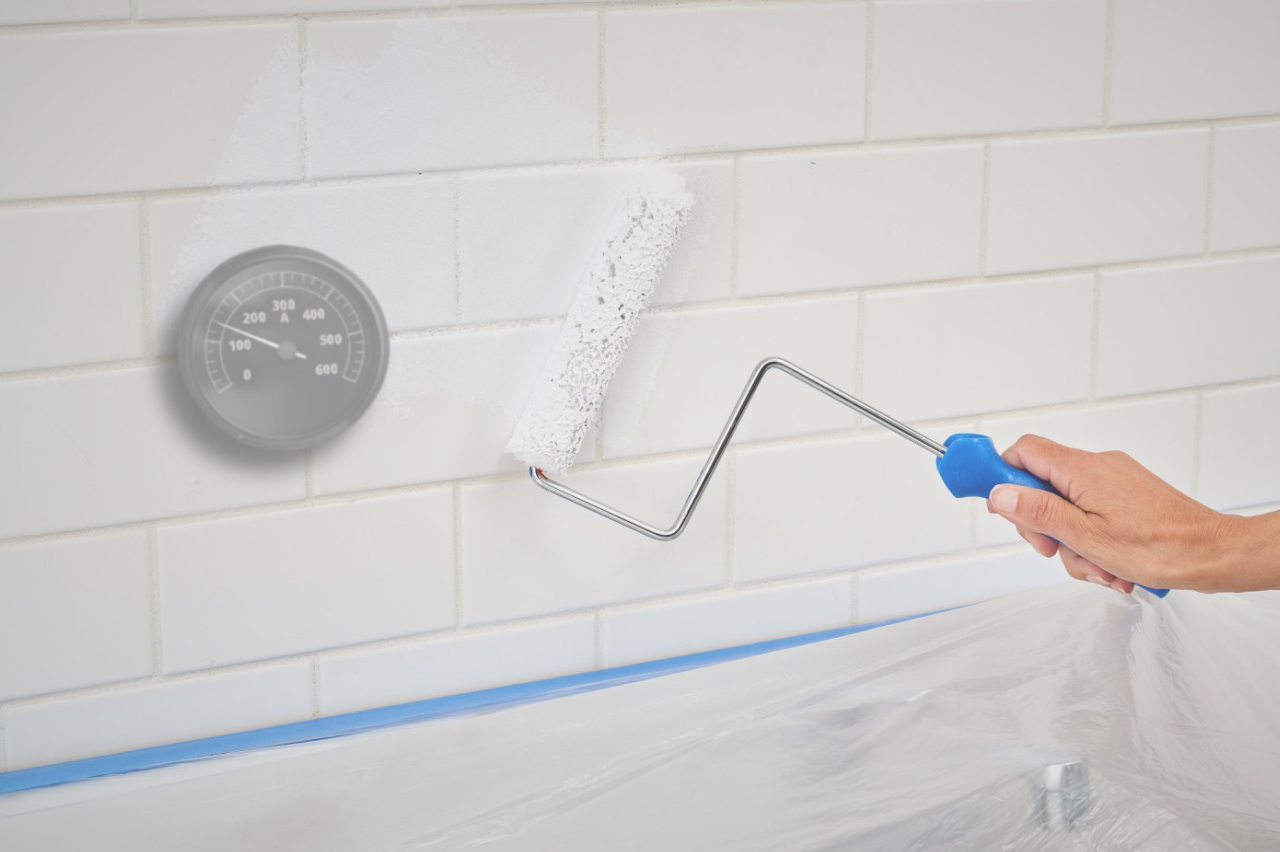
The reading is {"value": 140, "unit": "A"}
